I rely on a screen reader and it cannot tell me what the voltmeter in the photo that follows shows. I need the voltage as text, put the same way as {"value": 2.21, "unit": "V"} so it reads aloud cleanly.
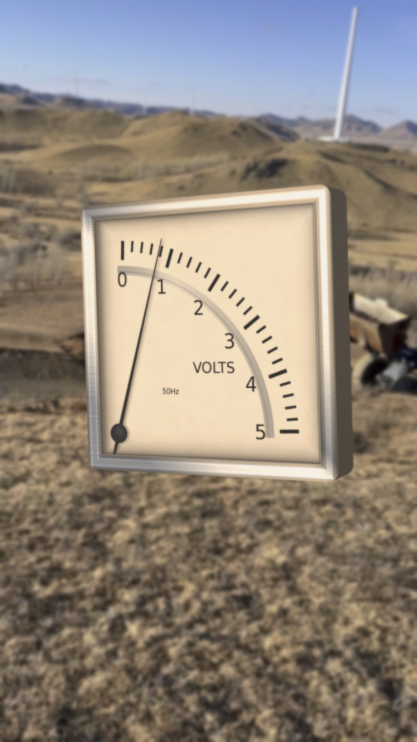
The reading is {"value": 0.8, "unit": "V"}
